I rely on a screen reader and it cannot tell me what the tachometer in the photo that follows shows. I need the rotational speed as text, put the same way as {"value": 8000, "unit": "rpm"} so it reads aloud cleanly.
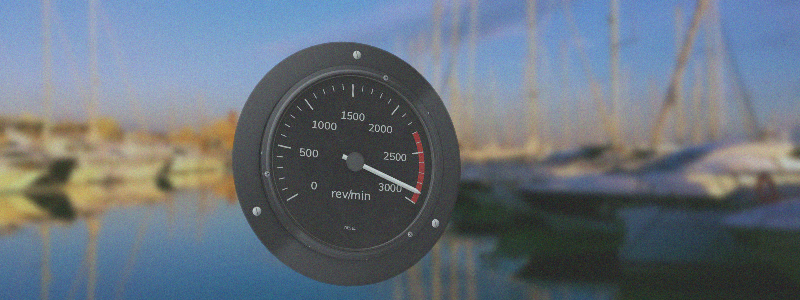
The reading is {"value": 2900, "unit": "rpm"}
